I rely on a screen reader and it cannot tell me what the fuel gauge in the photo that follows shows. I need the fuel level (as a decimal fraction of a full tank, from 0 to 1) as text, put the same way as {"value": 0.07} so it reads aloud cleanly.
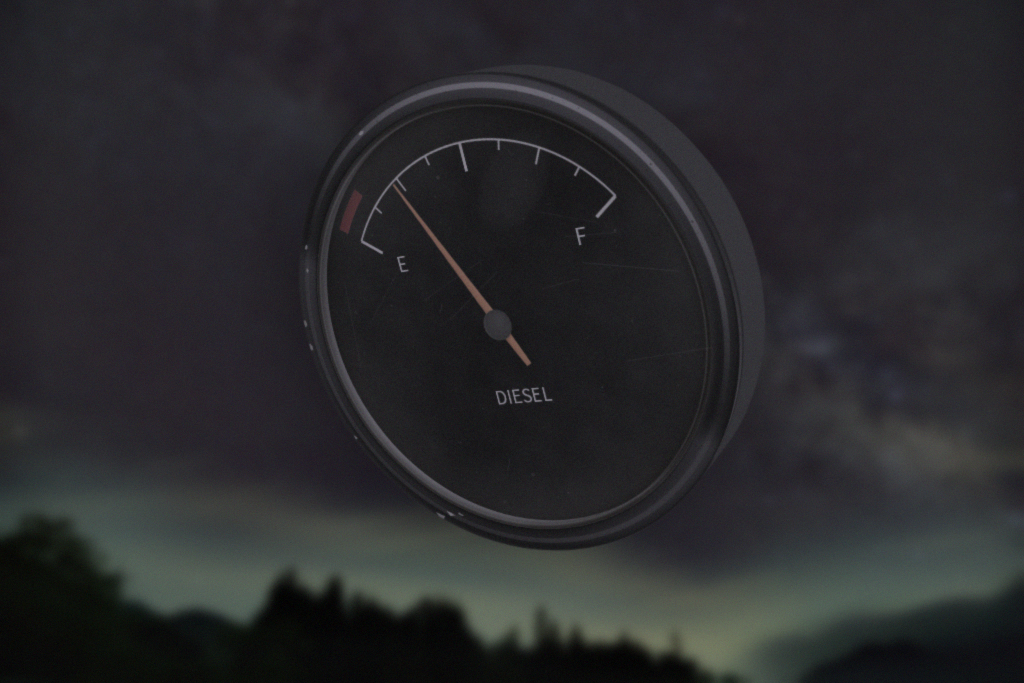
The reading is {"value": 0.25}
